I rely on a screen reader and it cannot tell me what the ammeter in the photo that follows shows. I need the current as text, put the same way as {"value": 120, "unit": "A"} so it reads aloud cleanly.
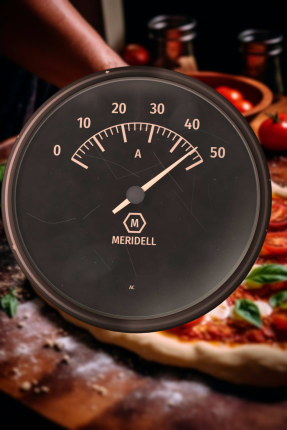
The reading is {"value": 46, "unit": "A"}
